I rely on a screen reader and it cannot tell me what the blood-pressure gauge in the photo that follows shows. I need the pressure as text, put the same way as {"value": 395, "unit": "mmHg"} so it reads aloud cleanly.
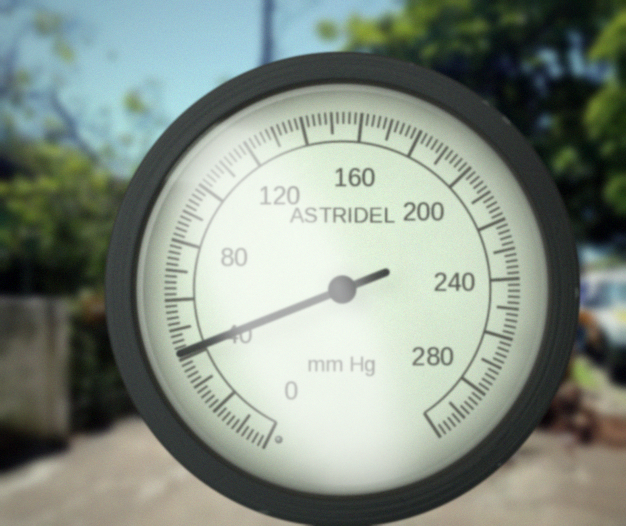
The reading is {"value": 42, "unit": "mmHg"}
